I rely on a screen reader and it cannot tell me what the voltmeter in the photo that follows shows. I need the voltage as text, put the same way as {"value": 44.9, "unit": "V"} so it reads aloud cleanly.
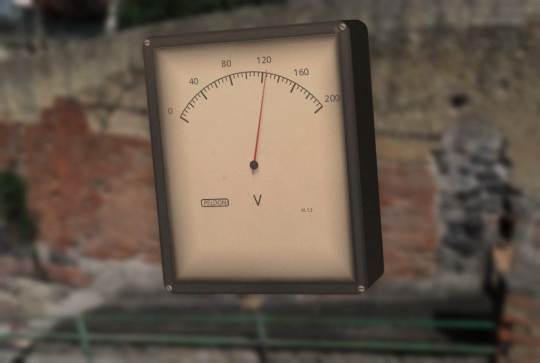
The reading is {"value": 125, "unit": "V"}
